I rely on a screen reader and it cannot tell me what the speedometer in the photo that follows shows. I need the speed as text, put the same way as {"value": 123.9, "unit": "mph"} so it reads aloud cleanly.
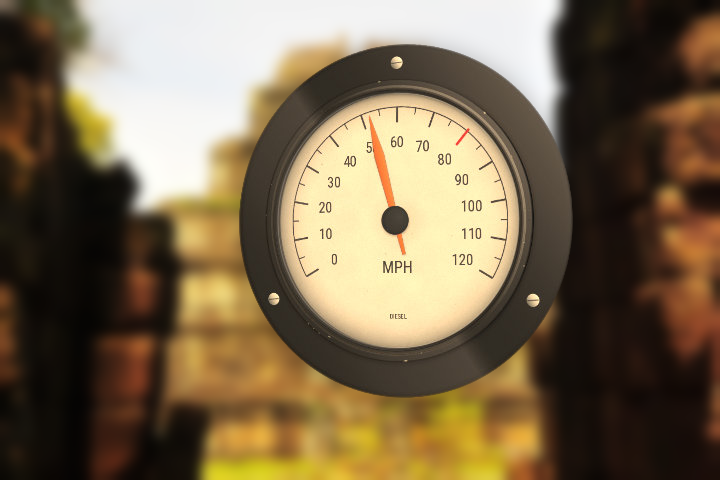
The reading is {"value": 52.5, "unit": "mph"}
